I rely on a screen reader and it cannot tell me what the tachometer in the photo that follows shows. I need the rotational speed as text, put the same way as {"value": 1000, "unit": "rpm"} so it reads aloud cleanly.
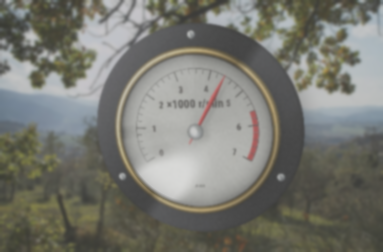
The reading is {"value": 4400, "unit": "rpm"}
